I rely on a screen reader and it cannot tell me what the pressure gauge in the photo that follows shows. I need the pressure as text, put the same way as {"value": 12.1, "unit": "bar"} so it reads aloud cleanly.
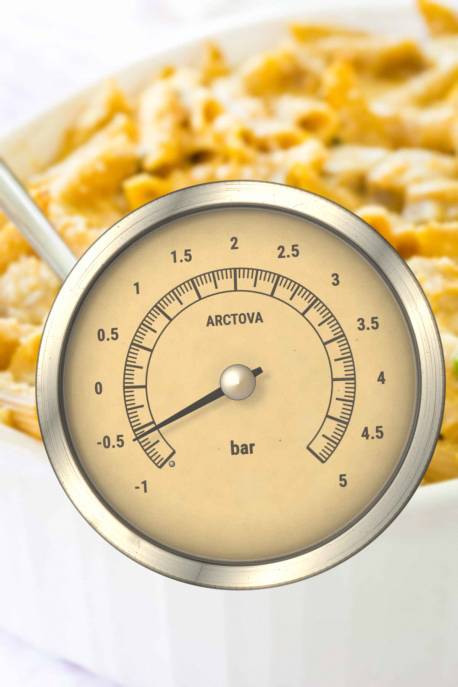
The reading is {"value": -0.6, "unit": "bar"}
